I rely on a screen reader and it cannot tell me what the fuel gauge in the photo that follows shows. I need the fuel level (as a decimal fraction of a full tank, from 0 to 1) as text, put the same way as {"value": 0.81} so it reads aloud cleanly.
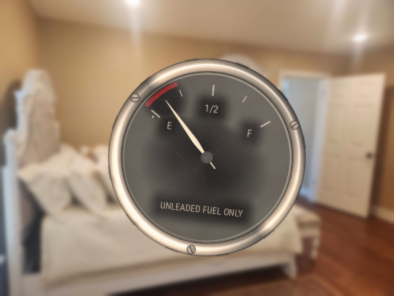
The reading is {"value": 0.125}
